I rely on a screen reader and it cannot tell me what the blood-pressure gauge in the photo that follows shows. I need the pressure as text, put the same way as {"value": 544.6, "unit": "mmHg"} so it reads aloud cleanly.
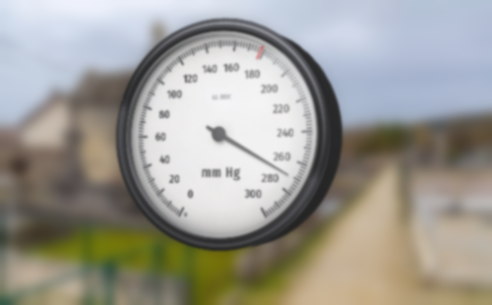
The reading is {"value": 270, "unit": "mmHg"}
